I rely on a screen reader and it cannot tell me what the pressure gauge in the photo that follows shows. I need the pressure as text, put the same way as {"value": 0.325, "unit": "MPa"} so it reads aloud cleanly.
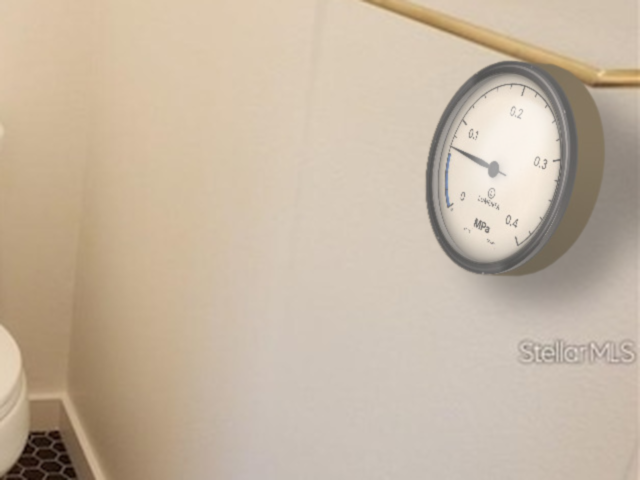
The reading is {"value": 0.07, "unit": "MPa"}
